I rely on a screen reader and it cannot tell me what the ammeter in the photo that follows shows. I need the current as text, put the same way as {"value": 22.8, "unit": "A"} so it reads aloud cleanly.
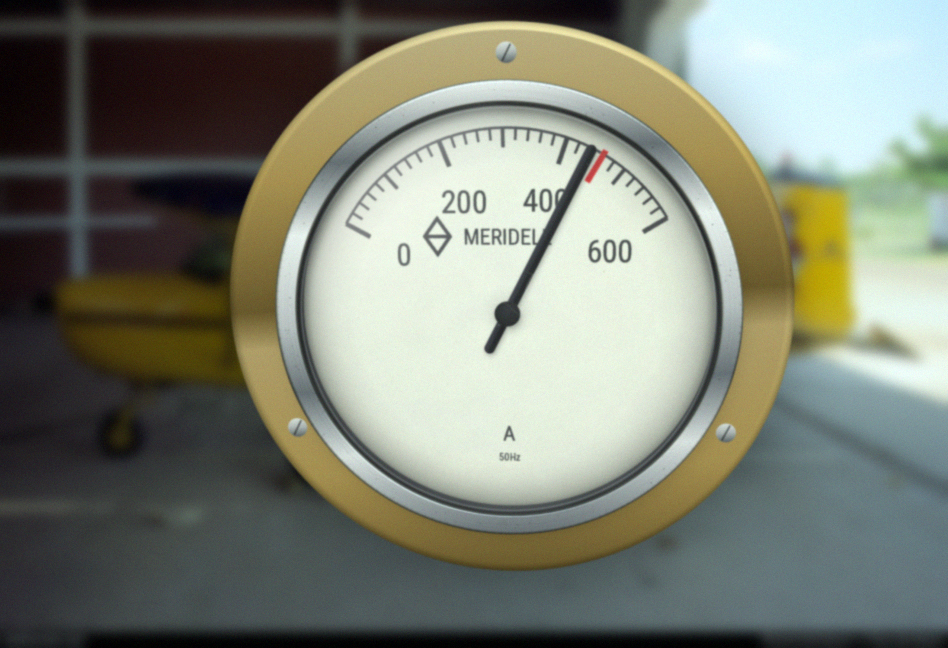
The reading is {"value": 440, "unit": "A"}
